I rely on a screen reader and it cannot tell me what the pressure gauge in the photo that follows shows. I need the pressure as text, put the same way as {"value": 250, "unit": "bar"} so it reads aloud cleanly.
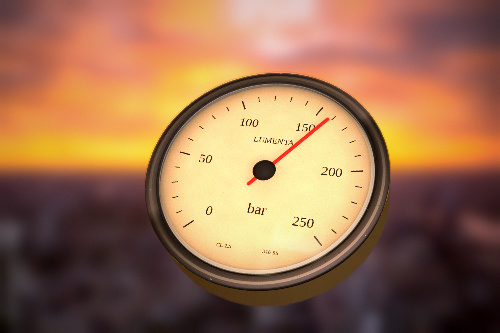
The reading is {"value": 160, "unit": "bar"}
